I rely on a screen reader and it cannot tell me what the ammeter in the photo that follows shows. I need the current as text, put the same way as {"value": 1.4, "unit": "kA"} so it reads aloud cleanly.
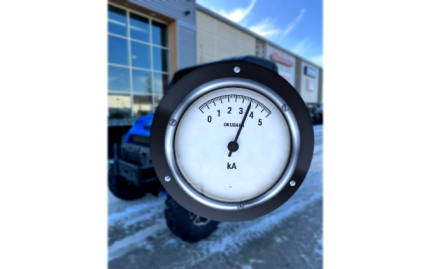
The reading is {"value": 3.5, "unit": "kA"}
